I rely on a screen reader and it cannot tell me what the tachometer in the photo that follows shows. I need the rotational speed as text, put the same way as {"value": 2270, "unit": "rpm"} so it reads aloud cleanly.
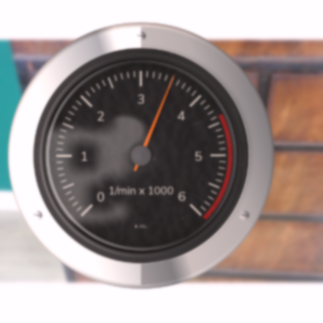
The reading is {"value": 3500, "unit": "rpm"}
